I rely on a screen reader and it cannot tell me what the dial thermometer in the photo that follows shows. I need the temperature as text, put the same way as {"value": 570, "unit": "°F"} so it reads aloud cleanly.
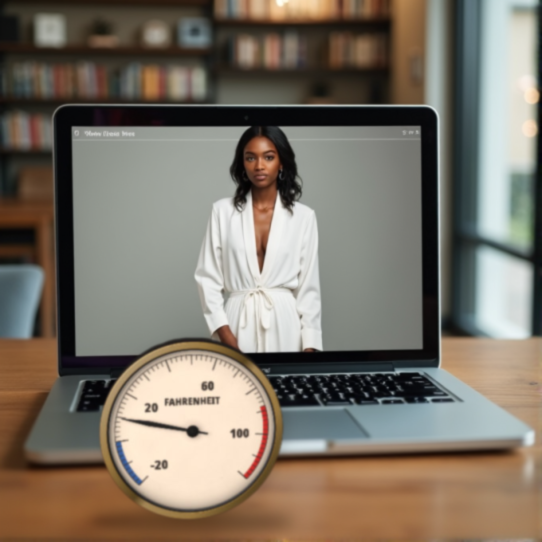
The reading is {"value": 10, "unit": "°F"}
